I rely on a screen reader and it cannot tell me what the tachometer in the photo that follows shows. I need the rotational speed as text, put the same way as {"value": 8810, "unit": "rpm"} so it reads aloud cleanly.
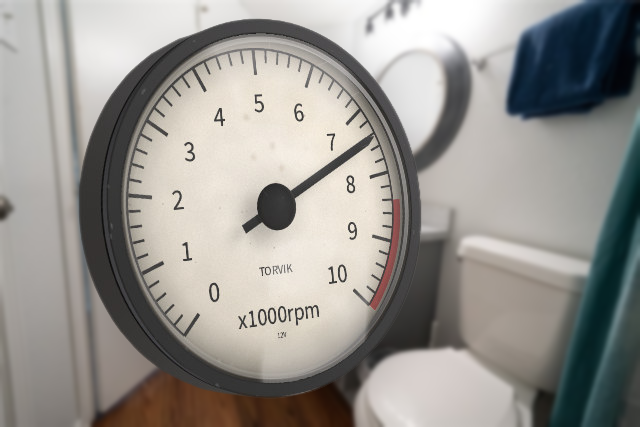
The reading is {"value": 7400, "unit": "rpm"}
